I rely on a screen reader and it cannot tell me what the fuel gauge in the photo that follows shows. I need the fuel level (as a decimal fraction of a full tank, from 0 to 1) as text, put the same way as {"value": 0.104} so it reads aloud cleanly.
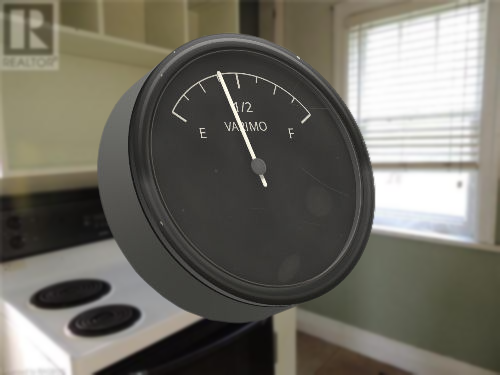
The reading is {"value": 0.375}
